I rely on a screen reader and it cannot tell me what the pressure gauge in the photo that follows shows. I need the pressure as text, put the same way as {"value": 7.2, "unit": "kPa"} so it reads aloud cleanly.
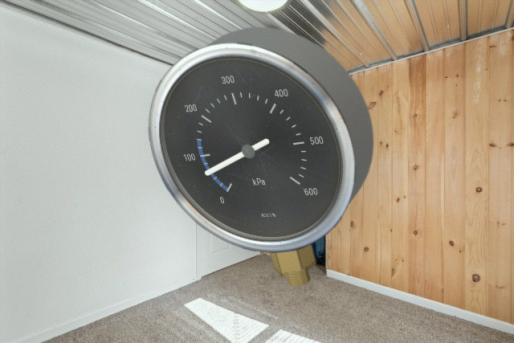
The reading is {"value": 60, "unit": "kPa"}
